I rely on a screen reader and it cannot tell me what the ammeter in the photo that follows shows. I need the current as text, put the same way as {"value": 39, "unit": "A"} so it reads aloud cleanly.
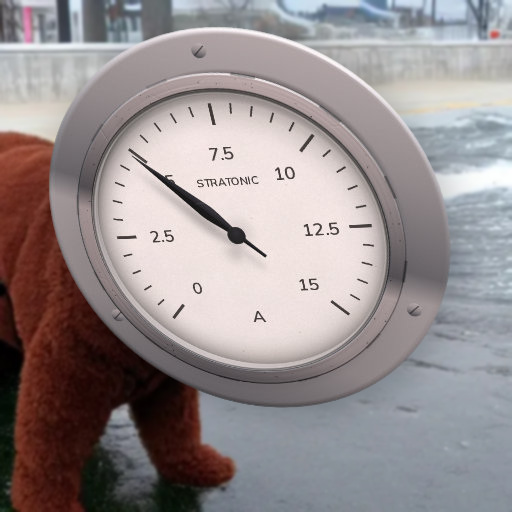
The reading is {"value": 5, "unit": "A"}
